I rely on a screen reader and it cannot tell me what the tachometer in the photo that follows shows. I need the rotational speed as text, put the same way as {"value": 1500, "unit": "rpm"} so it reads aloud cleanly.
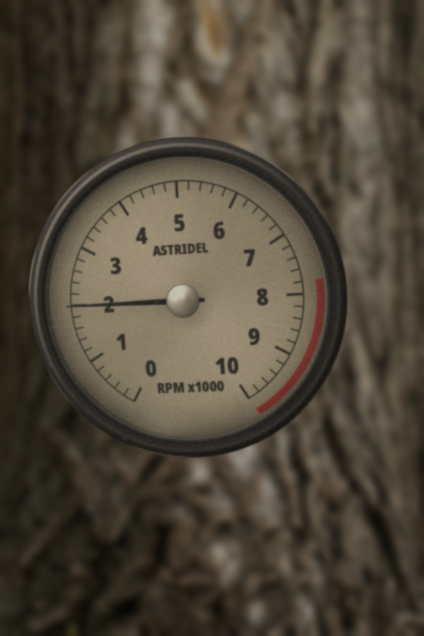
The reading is {"value": 2000, "unit": "rpm"}
